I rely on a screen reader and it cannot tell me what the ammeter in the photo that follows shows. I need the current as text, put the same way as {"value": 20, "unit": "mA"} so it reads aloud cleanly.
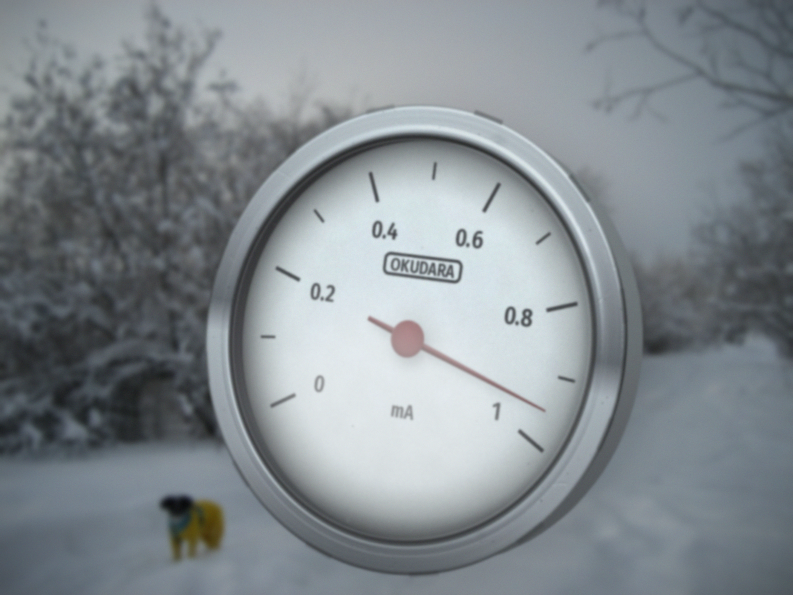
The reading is {"value": 0.95, "unit": "mA"}
